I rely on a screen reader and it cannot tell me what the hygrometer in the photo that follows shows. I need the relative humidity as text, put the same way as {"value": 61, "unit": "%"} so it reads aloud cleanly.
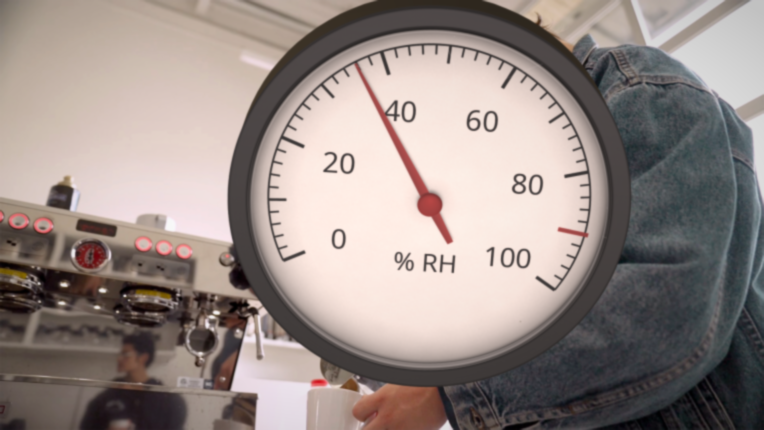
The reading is {"value": 36, "unit": "%"}
